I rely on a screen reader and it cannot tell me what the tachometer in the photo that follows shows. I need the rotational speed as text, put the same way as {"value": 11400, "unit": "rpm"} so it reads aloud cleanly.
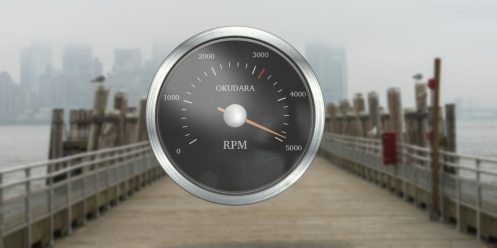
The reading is {"value": 4900, "unit": "rpm"}
